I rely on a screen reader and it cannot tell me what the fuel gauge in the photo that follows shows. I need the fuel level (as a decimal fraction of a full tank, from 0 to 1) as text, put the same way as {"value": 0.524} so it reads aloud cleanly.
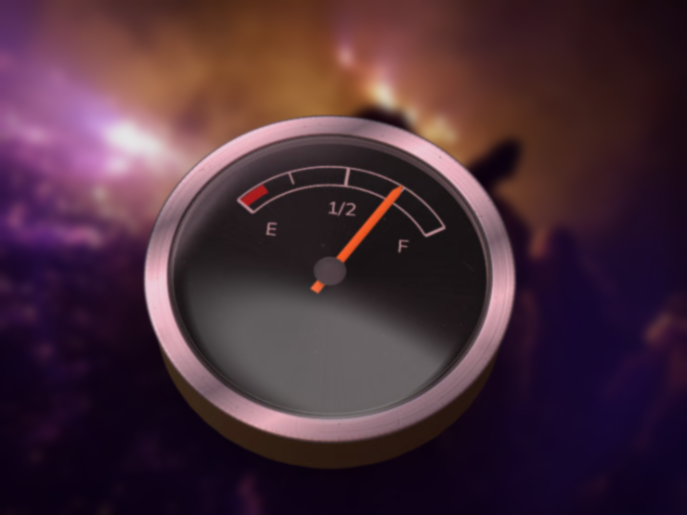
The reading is {"value": 0.75}
